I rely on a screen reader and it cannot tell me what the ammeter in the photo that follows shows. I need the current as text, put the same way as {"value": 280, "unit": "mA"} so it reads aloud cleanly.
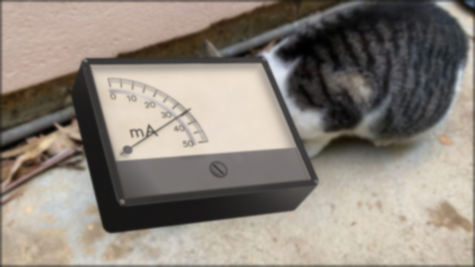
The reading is {"value": 35, "unit": "mA"}
